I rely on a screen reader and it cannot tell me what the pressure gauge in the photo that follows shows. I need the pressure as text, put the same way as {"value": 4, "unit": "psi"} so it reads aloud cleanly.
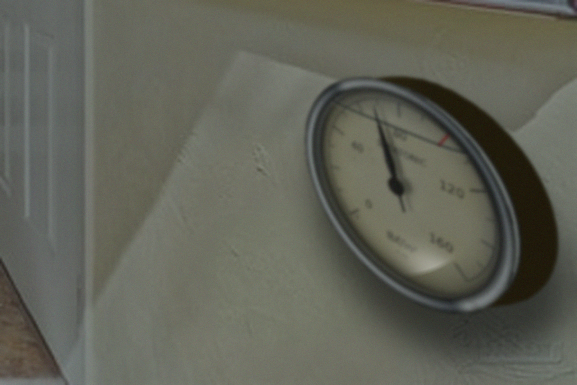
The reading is {"value": 70, "unit": "psi"}
